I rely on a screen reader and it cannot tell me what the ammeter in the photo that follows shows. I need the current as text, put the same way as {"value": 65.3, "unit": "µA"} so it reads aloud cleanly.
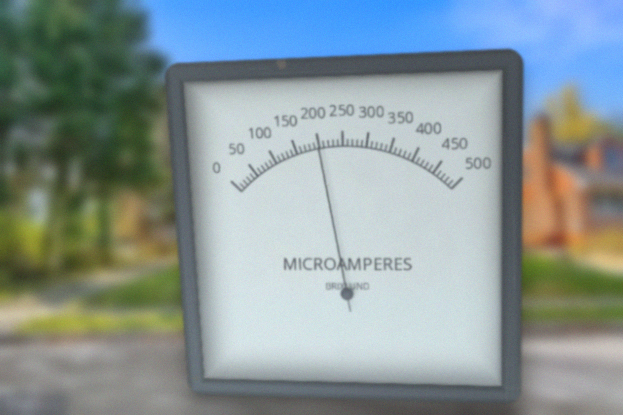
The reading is {"value": 200, "unit": "µA"}
